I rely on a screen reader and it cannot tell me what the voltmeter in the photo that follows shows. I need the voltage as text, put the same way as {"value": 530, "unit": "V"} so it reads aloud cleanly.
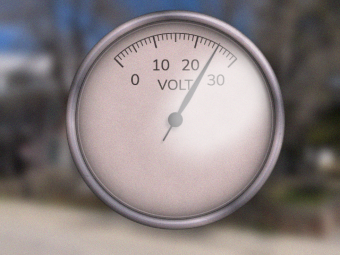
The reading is {"value": 25, "unit": "V"}
